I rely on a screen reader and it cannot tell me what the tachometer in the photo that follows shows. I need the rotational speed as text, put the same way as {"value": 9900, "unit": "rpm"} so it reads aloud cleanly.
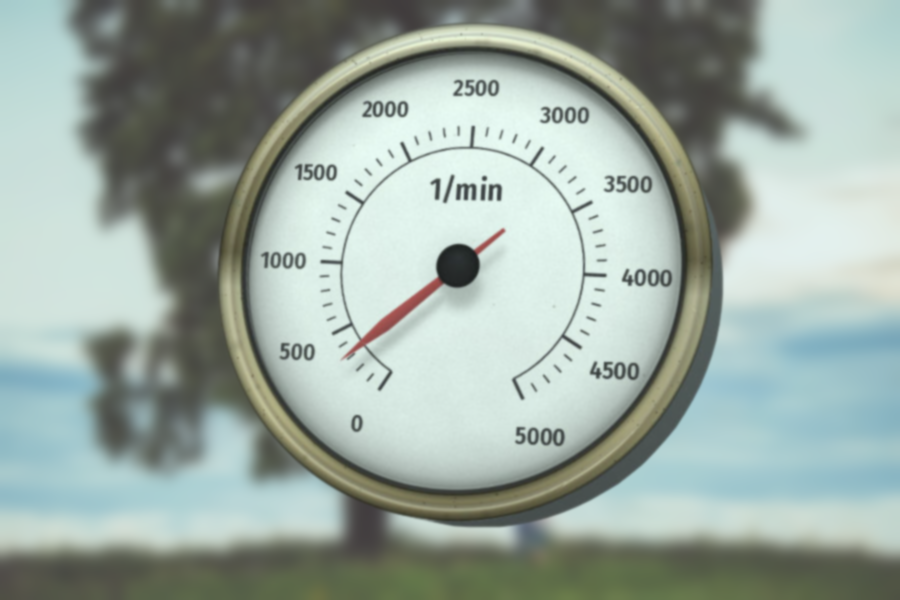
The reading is {"value": 300, "unit": "rpm"}
